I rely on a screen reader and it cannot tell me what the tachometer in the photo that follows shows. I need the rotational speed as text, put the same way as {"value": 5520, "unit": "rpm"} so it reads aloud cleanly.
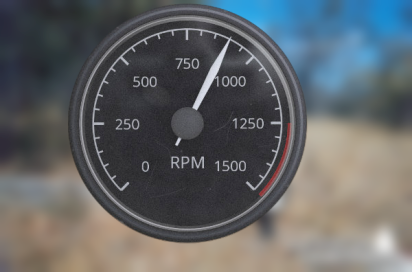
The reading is {"value": 900, "unit": "rpm"}
